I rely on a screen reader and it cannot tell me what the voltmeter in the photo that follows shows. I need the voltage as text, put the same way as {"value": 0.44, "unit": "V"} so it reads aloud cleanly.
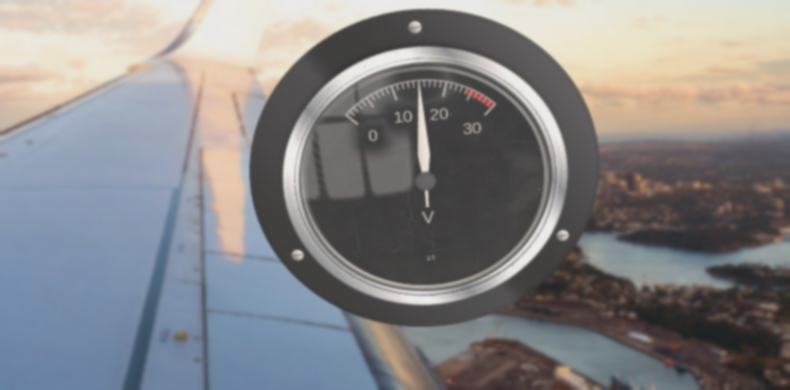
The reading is {"value": 15, "unit": "V"}
